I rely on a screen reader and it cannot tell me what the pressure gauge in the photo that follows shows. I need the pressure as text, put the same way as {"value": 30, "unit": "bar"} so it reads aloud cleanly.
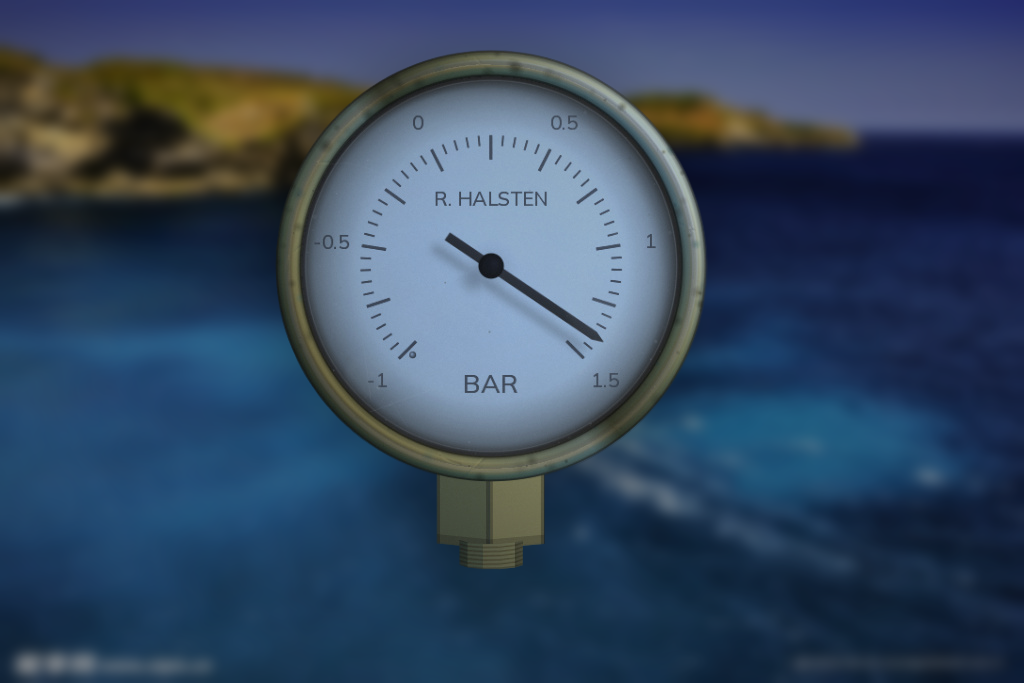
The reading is {"value": 1.4, "unit": "bar"}
